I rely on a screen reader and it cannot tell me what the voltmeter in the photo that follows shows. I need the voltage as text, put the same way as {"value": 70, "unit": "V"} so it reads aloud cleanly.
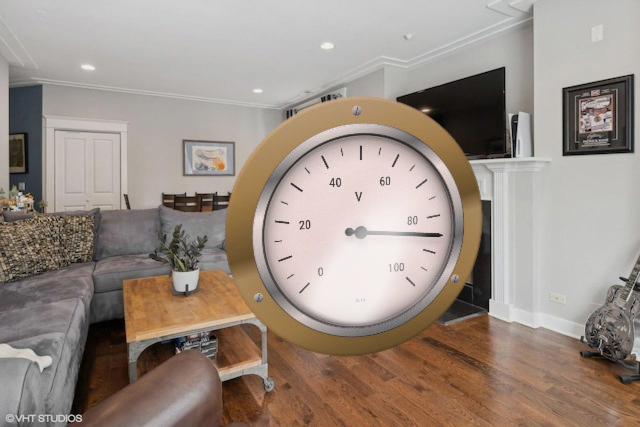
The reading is {"value": 85, "unit": "V"}
